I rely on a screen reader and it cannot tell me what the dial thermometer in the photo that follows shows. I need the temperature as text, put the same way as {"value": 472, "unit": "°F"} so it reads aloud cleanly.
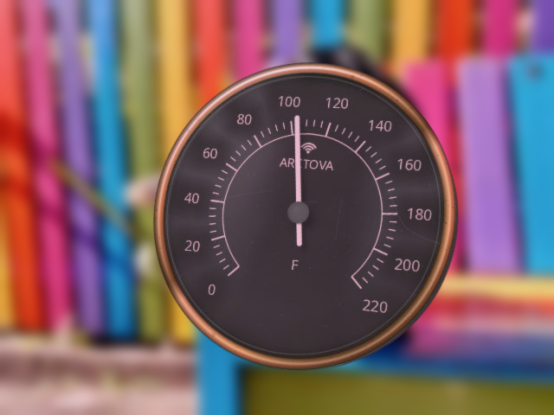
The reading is {"value": 104, "unit": "°F"}
